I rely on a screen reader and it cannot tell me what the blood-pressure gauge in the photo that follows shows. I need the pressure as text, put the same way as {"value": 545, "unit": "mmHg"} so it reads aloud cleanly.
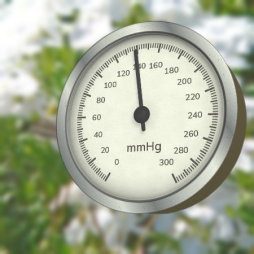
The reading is {"value": 140, "unit": "mmHg"}
